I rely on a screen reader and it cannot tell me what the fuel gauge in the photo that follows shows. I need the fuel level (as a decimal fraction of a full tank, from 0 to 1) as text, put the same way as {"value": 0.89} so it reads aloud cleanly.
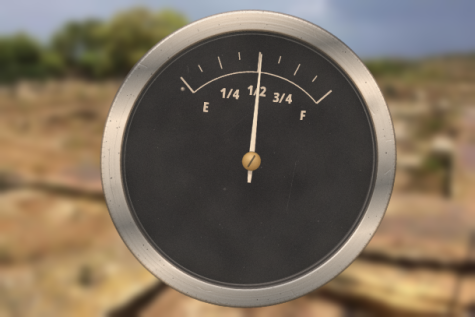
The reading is {"value": 0.5}
